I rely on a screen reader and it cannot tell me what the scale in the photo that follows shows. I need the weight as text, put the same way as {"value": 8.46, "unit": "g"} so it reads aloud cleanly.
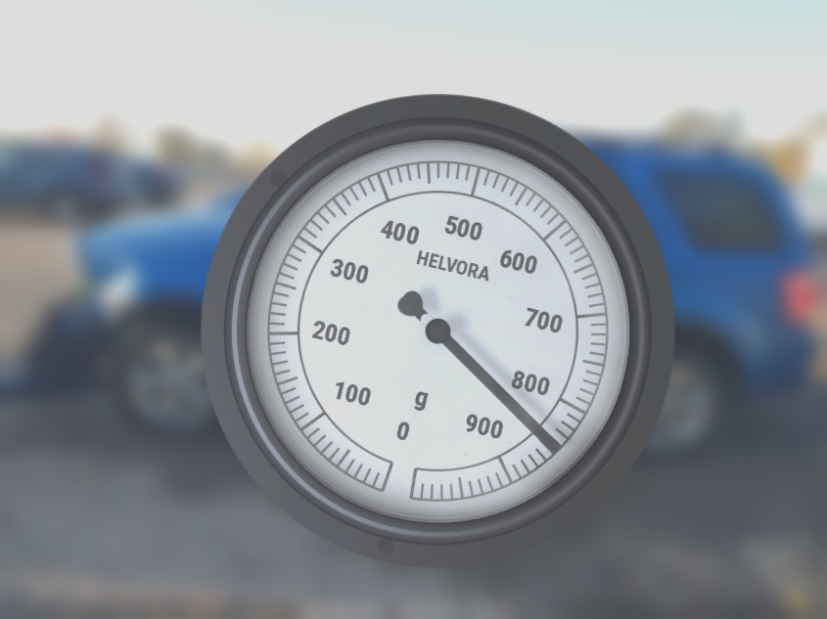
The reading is {"value": 845, "unit": "g"}
